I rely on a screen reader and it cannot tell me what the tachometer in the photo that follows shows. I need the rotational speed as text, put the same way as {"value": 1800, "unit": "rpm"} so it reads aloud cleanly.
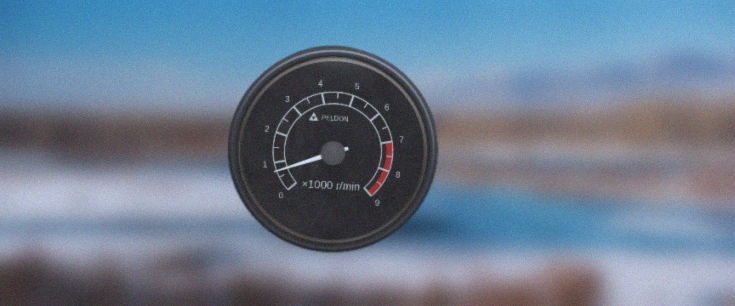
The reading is {"value": 750, "unit": "rpm"}
